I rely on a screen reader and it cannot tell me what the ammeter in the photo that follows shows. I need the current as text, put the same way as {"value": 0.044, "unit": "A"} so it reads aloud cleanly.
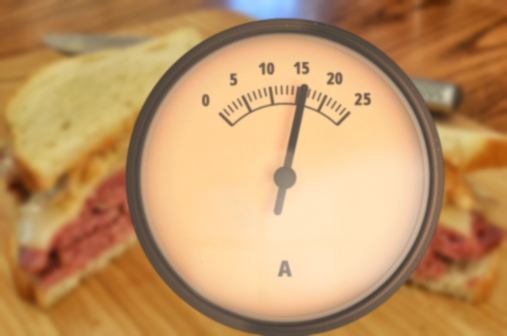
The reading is {"value": 16, "unit": "A"}
